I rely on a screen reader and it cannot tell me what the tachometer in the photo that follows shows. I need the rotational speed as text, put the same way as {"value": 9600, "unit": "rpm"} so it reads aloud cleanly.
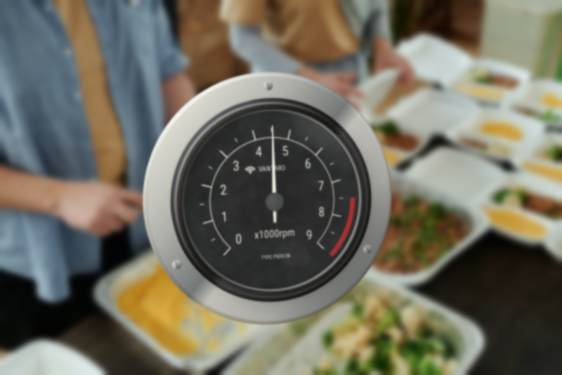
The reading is {"value": 4500, "unit": "rpm"}
